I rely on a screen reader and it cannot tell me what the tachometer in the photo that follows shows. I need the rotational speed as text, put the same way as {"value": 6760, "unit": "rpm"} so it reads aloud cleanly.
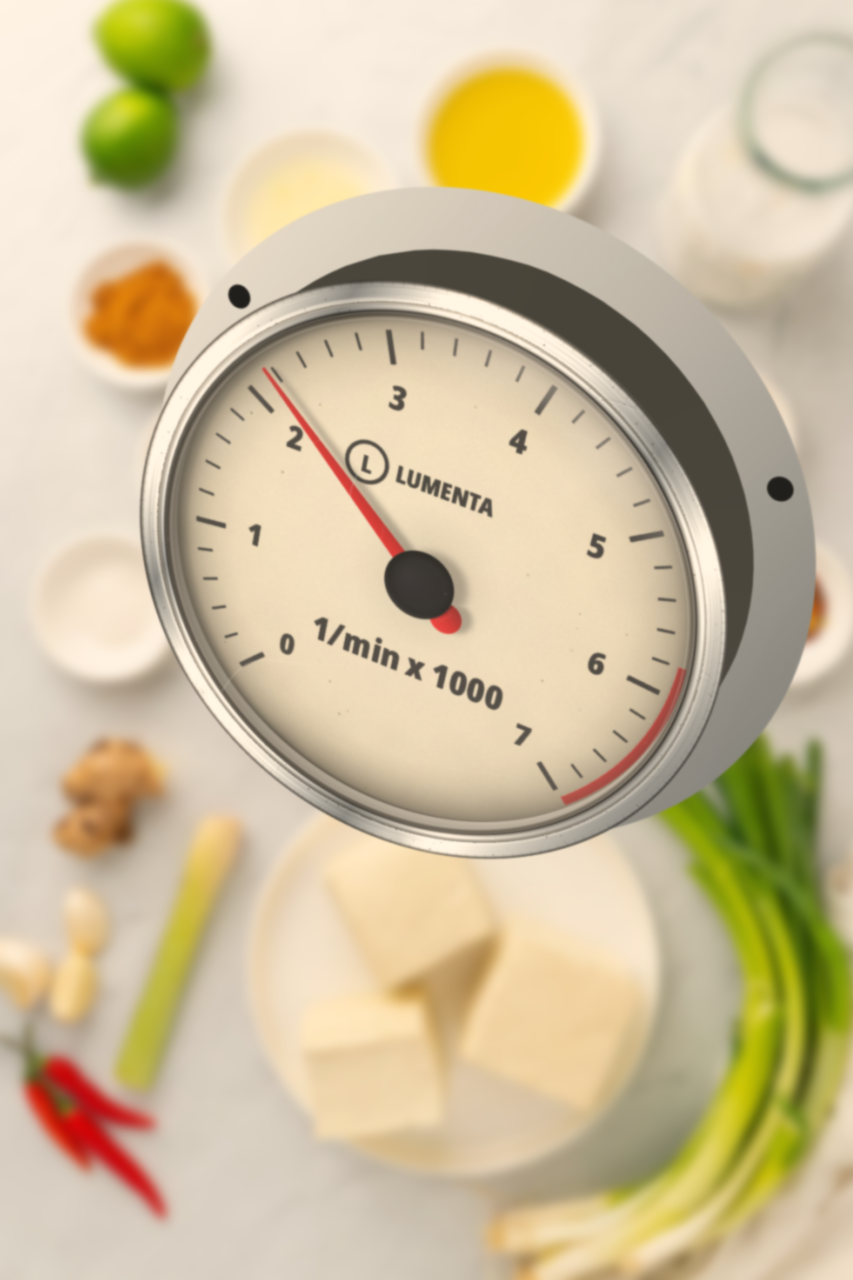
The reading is {"value": 2200, "unit": "rpm"}
